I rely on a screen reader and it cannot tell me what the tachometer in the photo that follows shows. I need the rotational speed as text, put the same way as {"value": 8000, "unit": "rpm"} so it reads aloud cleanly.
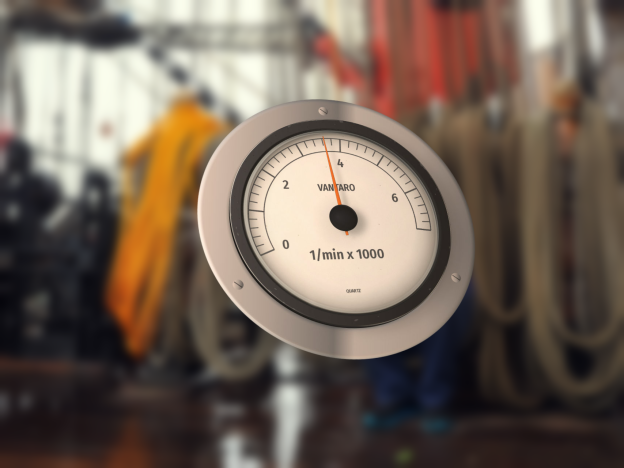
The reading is {"value": 3600, "unit": "rpm"}
